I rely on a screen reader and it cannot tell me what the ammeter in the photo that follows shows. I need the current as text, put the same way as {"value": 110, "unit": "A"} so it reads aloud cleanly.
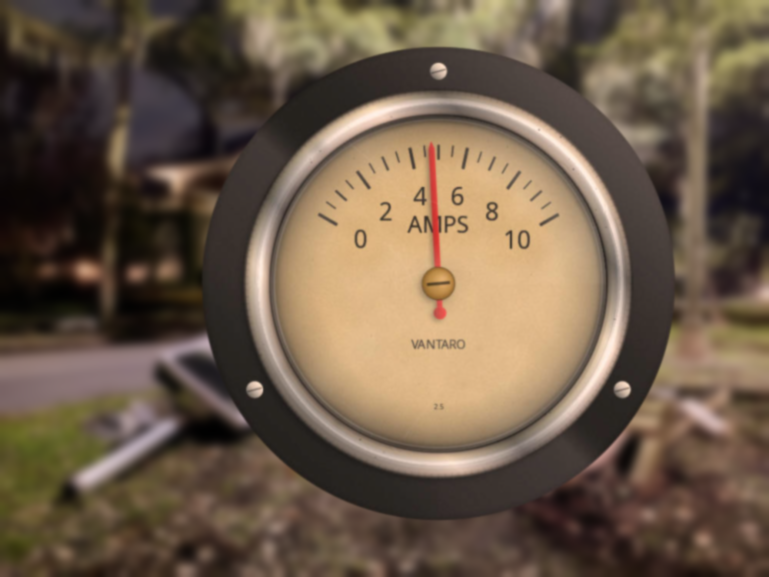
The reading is {"value": 4.75, "unit": "A"}
